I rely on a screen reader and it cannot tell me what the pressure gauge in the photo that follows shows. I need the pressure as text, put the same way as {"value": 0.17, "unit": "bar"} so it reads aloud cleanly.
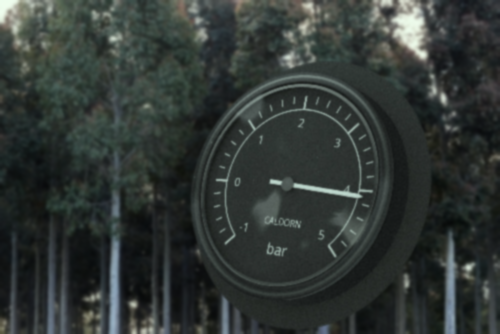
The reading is {"value": 4.1, "unit": "bar"}
